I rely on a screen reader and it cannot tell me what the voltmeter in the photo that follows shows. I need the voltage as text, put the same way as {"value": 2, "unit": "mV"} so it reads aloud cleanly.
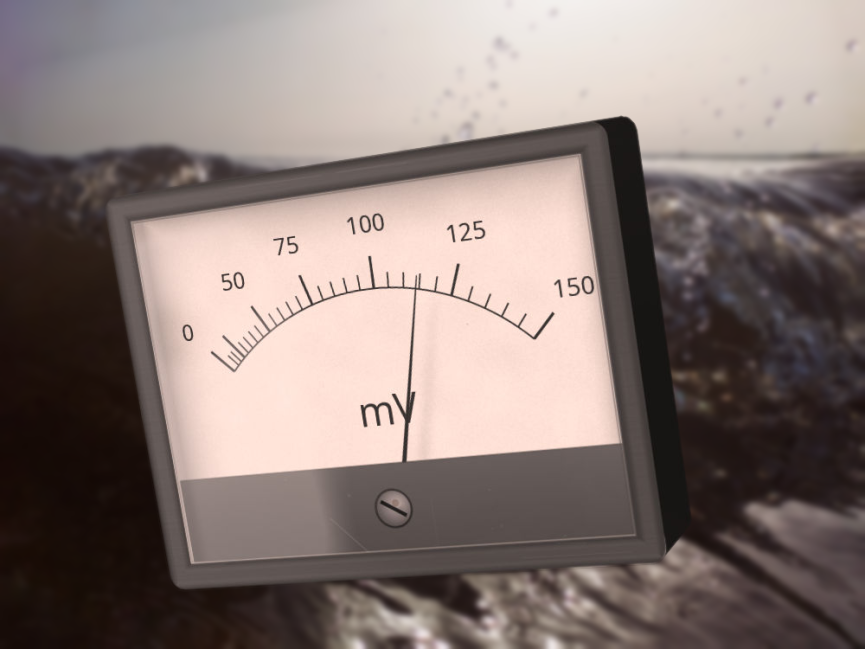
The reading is {"value": 115, "unit": "mV"}
